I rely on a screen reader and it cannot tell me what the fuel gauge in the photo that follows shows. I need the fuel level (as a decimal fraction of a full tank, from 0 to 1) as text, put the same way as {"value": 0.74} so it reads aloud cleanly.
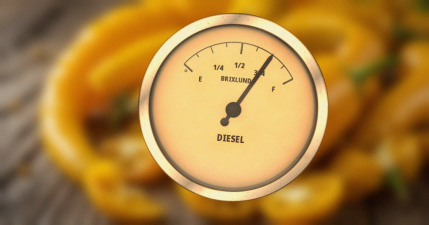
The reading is {"value": 0.75}
